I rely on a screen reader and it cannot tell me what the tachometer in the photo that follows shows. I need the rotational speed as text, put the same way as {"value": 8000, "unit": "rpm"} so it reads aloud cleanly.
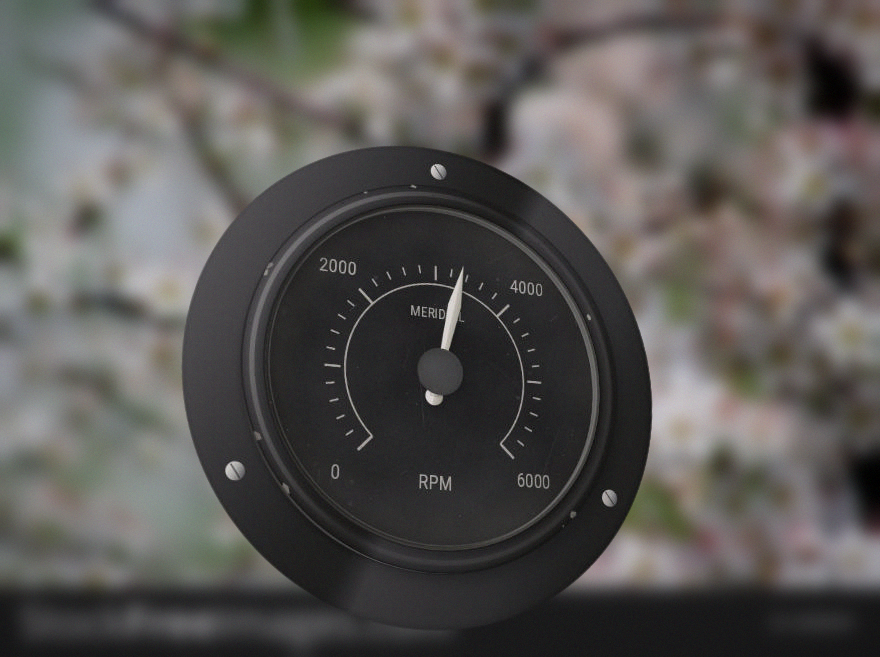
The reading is {"value": 3300, "unit": "rpm"}
